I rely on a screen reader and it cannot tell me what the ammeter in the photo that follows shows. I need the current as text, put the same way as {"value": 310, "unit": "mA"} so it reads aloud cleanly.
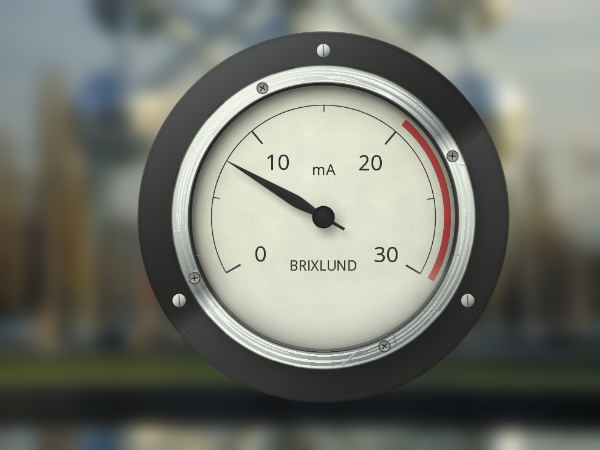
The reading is {"value": 7.5, "unit": "mA"}
